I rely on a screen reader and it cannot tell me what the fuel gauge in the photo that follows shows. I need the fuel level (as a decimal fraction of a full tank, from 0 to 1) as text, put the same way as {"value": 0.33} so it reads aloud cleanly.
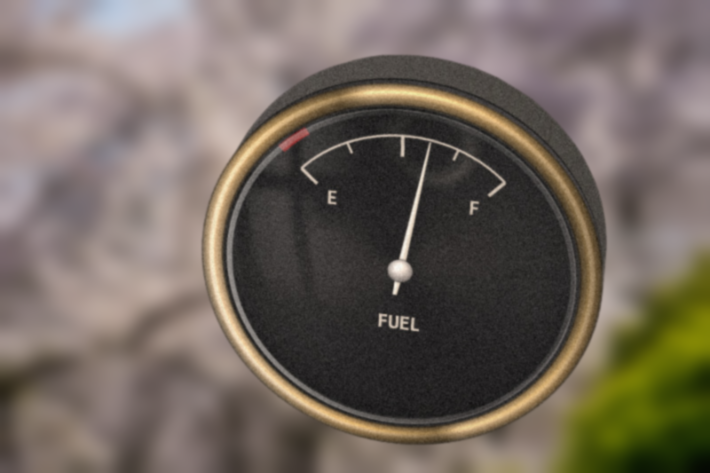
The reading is {"value": 0.625}
